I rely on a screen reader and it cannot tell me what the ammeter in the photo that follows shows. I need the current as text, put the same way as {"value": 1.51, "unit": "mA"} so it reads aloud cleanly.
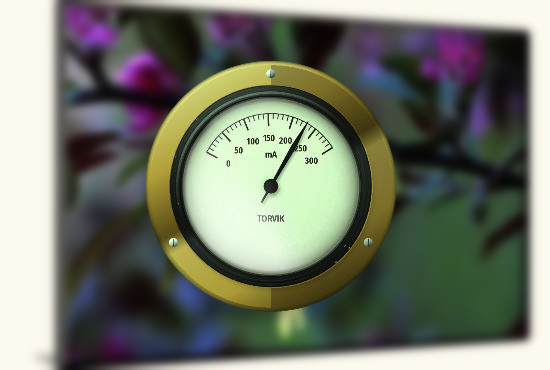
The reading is {"value": 230, "unit": "mA"}
